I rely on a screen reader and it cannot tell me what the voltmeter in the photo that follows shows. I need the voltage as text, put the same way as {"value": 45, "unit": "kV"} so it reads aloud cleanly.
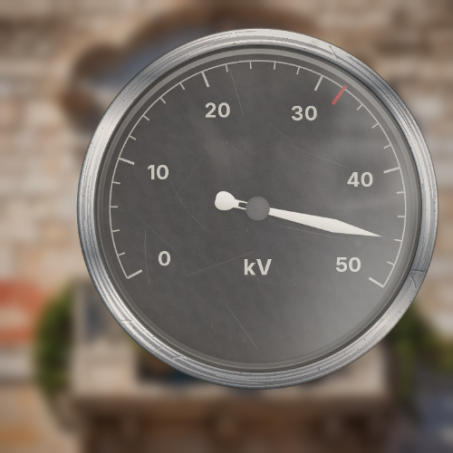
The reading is {"value": 46, "unit": "kV"}
